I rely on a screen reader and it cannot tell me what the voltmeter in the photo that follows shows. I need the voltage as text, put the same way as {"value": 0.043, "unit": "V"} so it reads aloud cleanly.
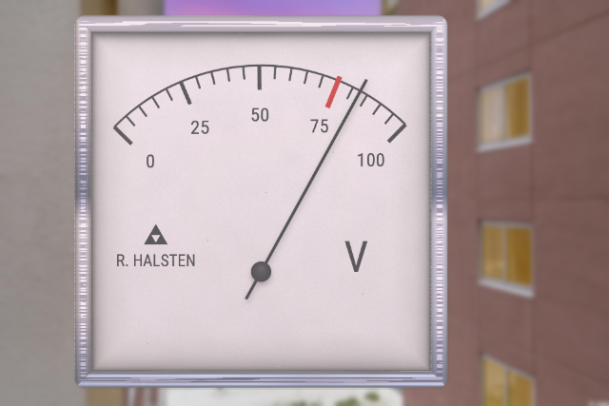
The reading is {"value": 82.5, "unit": "V"}
